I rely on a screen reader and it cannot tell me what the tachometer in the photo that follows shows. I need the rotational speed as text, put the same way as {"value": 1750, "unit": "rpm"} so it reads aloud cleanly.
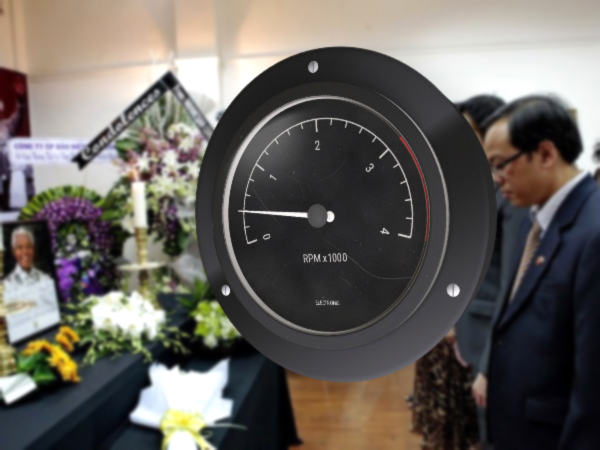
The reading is {"value": 400, "unit": "rpm"}
